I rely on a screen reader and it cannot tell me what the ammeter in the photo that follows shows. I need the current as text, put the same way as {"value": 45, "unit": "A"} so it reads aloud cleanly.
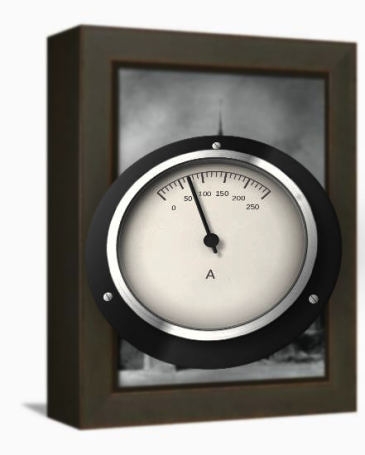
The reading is {"value": 70, "unit": "A"}
